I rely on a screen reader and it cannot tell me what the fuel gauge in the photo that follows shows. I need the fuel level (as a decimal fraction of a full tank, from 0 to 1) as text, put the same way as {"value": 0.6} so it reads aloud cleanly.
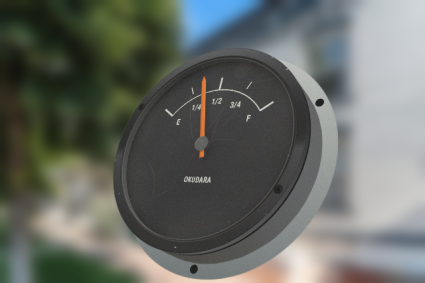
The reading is {"value": 0.375}
